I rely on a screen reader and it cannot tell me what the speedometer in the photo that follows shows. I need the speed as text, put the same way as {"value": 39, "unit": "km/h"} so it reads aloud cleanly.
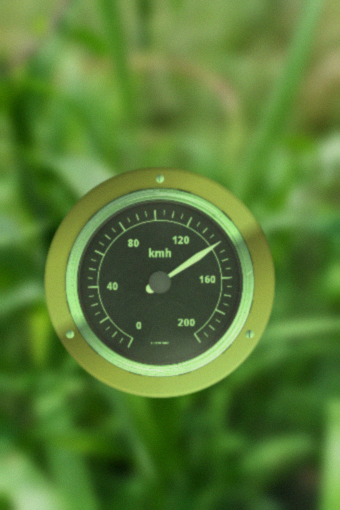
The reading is {"value": 140, "unit": "km/h"}
